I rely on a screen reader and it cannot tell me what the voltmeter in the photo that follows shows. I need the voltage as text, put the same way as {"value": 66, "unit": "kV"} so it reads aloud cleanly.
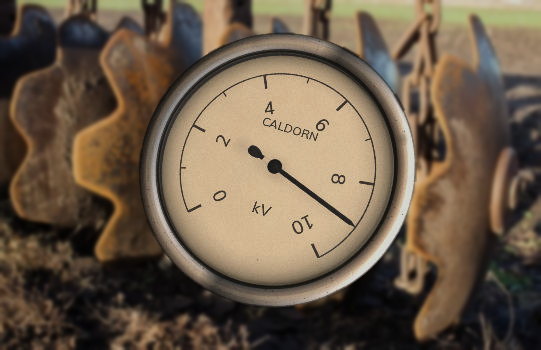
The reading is {"value": 9, "unit": "kV"}
